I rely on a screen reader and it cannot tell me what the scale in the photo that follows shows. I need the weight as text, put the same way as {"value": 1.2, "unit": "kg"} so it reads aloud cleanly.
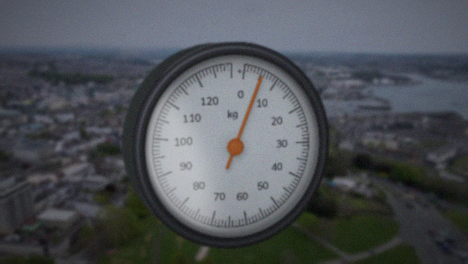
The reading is {"value": 5, "unit": "kg"}
